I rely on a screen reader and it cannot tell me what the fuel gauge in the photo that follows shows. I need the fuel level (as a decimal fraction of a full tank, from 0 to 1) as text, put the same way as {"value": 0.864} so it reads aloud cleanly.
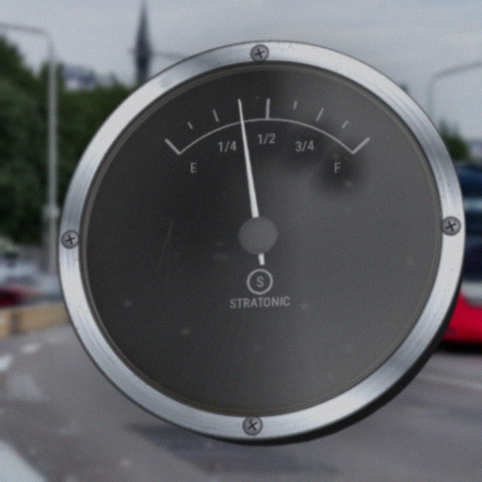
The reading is {"value": 0.375}
